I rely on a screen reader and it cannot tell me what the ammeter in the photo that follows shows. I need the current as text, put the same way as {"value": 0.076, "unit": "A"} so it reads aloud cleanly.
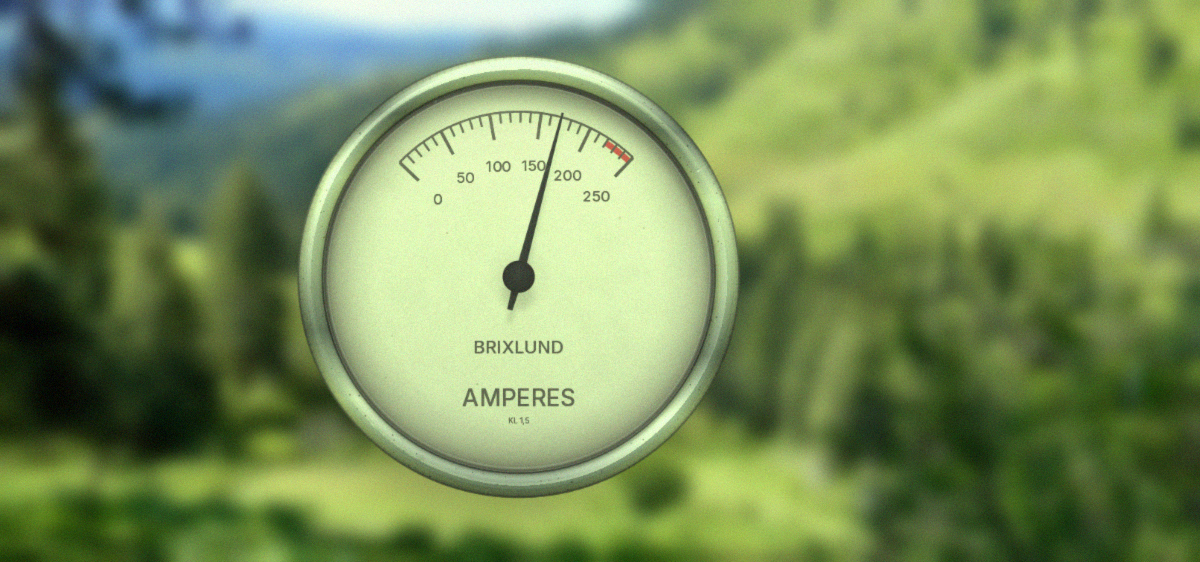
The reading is {"value": 170, "unit": "A"}
